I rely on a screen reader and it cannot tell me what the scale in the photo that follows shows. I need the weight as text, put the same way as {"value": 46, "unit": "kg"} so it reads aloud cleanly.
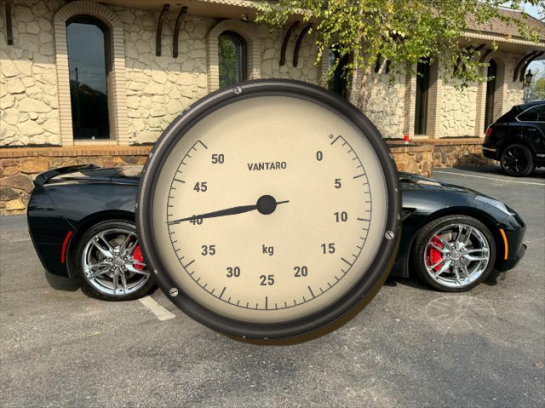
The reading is {"value": 40, "unit": "kg"}
